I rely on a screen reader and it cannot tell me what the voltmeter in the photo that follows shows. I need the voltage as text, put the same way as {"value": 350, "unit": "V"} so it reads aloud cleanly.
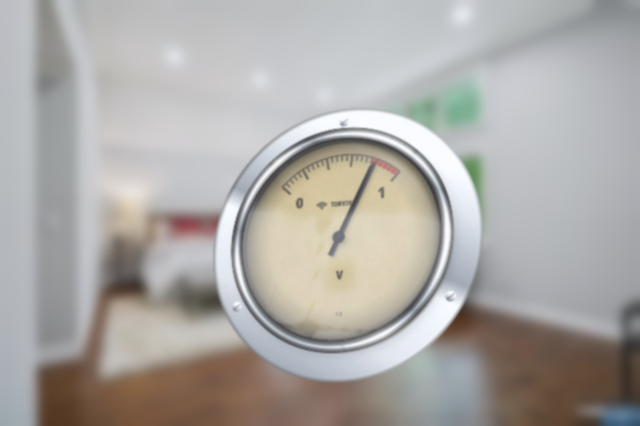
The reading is {"value": 0.8, "unit": "V"}
